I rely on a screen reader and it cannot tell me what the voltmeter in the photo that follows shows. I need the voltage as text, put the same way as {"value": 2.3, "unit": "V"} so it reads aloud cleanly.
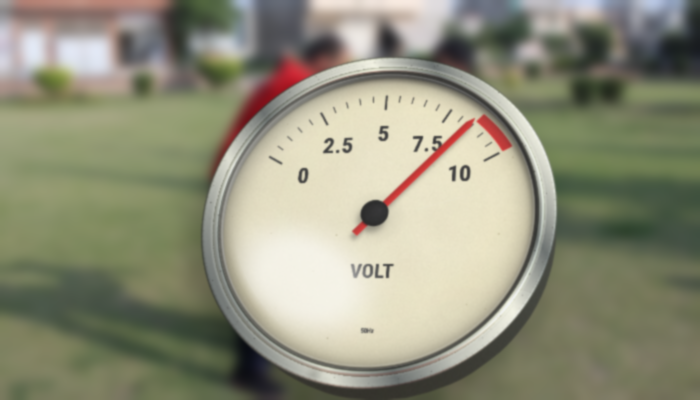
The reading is {"value": 8.5, "unit": "V"}
